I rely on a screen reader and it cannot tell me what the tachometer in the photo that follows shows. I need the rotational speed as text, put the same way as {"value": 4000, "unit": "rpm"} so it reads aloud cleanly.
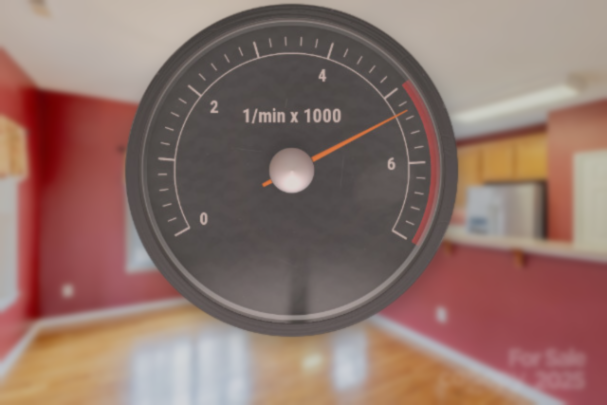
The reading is {"value": 5300, "unit": "rpm"}
